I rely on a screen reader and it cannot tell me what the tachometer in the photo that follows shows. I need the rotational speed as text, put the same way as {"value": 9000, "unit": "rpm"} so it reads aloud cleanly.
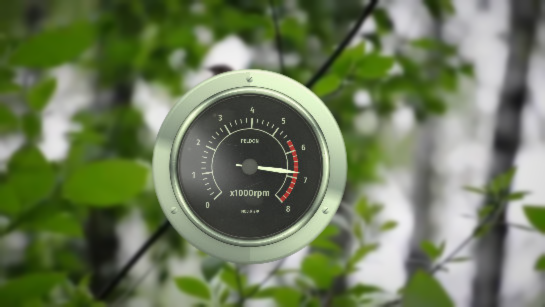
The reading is {"value": 6800, "unit": "rpm"}
